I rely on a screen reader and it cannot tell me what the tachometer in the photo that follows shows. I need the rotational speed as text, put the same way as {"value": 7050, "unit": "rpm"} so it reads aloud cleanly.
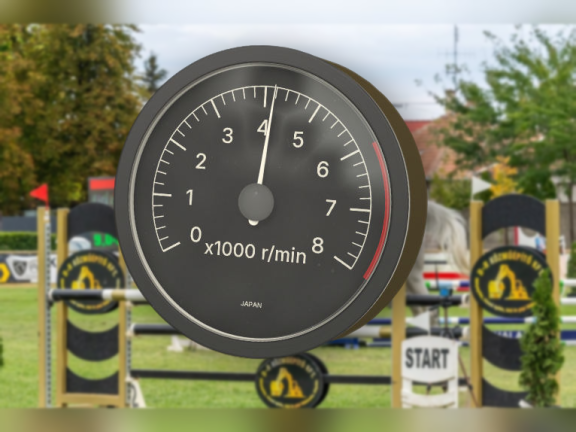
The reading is {"value": 4200, "unit": "rpm"}
